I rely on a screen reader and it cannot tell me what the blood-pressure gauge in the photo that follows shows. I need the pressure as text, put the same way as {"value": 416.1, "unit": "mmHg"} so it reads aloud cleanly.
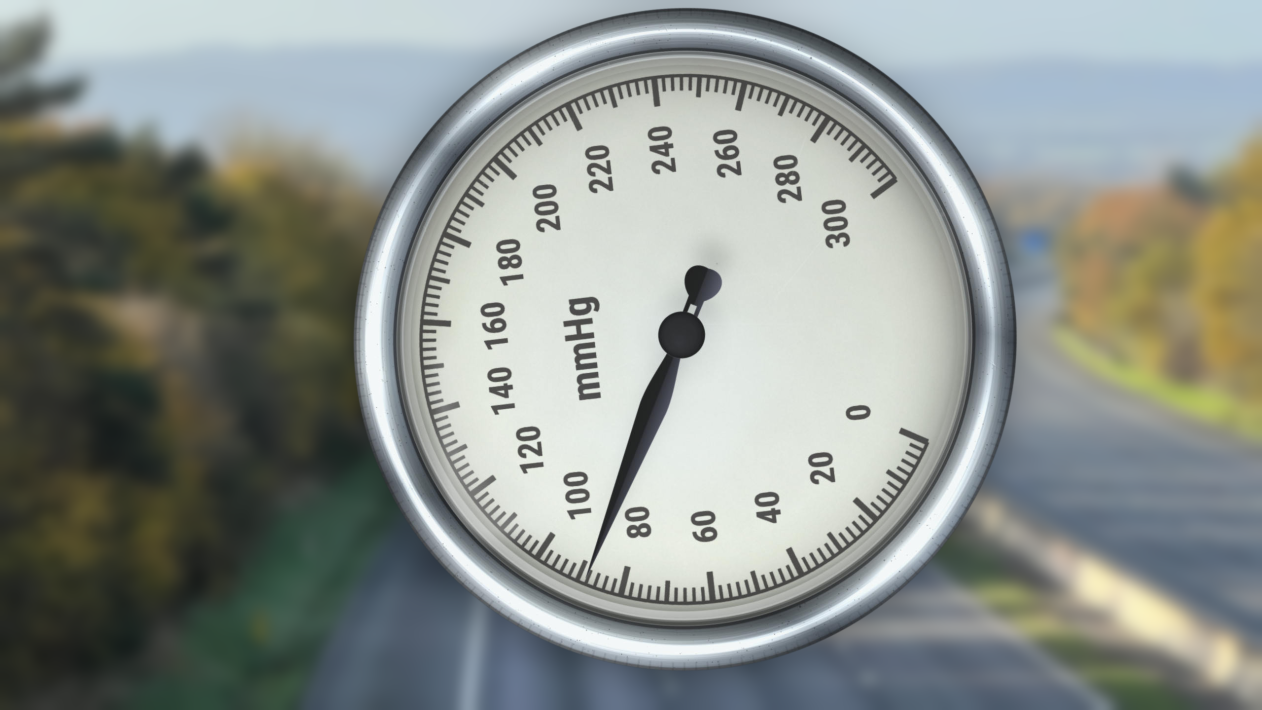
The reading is {"value": 88, "unit": "mmHg"}
